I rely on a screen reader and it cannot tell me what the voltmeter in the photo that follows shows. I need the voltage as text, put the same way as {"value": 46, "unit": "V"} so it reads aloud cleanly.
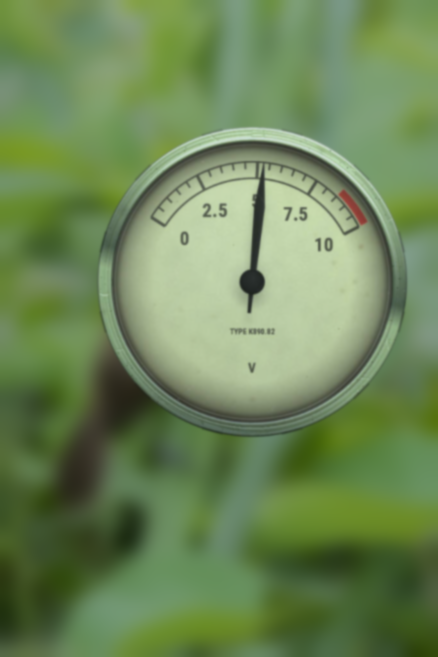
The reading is {"value": 5.25, "unit": "V"}
